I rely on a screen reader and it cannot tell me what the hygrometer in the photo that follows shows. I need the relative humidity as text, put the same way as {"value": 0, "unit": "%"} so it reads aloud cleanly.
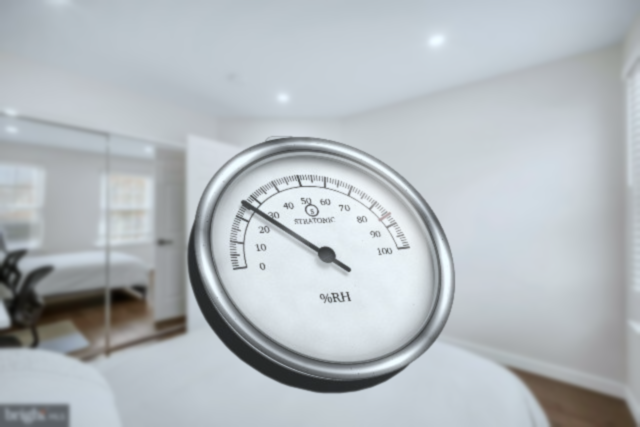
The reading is {"value": 25, "unit": "%"}
